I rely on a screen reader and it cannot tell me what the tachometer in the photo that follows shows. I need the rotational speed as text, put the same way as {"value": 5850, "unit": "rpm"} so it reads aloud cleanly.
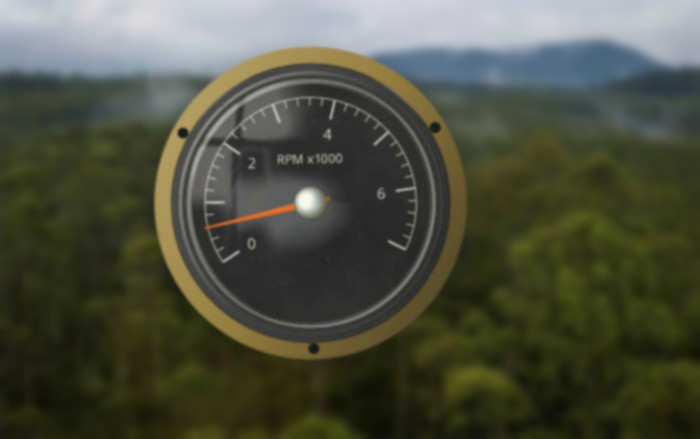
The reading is {"value": 600, "unit": "rpm"}
